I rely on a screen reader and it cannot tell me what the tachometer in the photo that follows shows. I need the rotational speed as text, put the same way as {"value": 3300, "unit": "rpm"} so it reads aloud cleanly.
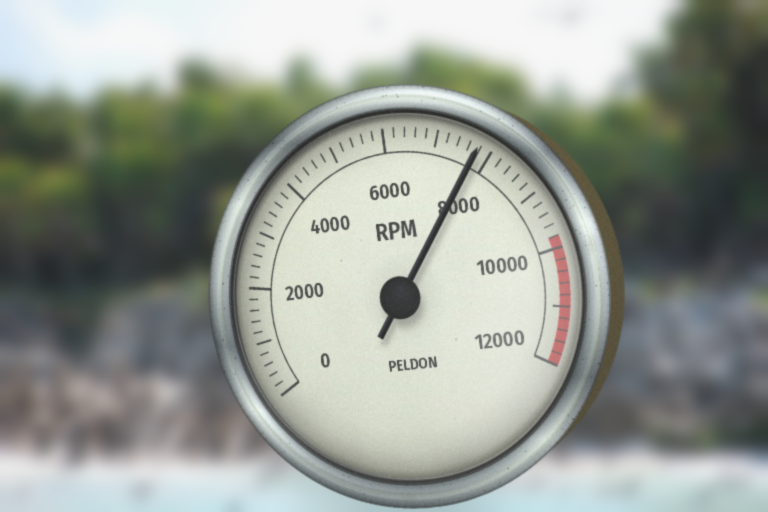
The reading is {"value": 7800, "unit": "rpm"}
